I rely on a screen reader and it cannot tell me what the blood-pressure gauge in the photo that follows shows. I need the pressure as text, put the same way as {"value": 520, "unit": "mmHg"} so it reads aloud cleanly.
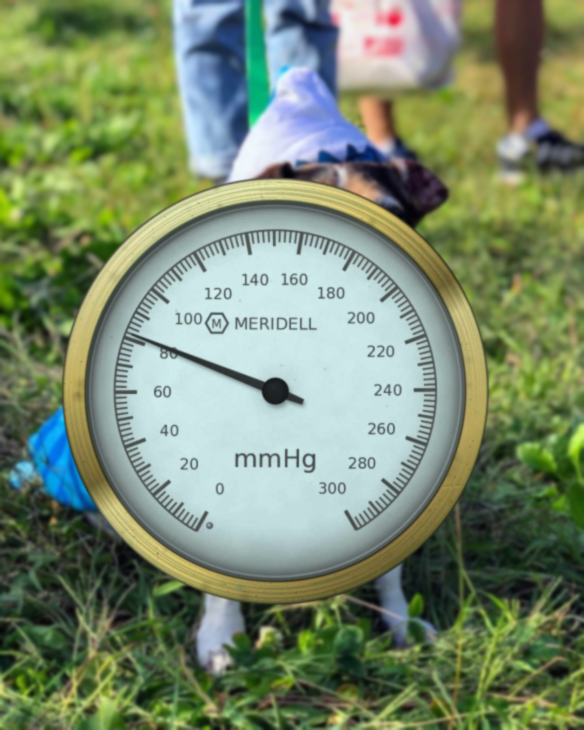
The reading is {"value": 82, "unit": "mmHg"}
